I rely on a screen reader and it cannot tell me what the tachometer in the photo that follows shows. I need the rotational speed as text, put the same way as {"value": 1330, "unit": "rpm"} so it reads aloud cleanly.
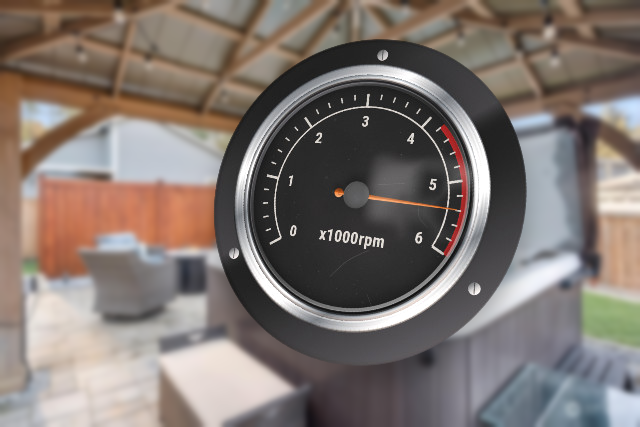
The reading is {"value": 5400, "unit": "rpm"}
